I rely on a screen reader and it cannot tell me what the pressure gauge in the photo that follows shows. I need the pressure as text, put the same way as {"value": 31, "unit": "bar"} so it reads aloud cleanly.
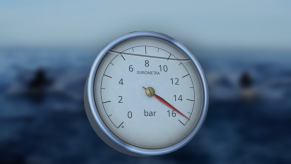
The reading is {"value": 15.5, "unit": "bar"}
